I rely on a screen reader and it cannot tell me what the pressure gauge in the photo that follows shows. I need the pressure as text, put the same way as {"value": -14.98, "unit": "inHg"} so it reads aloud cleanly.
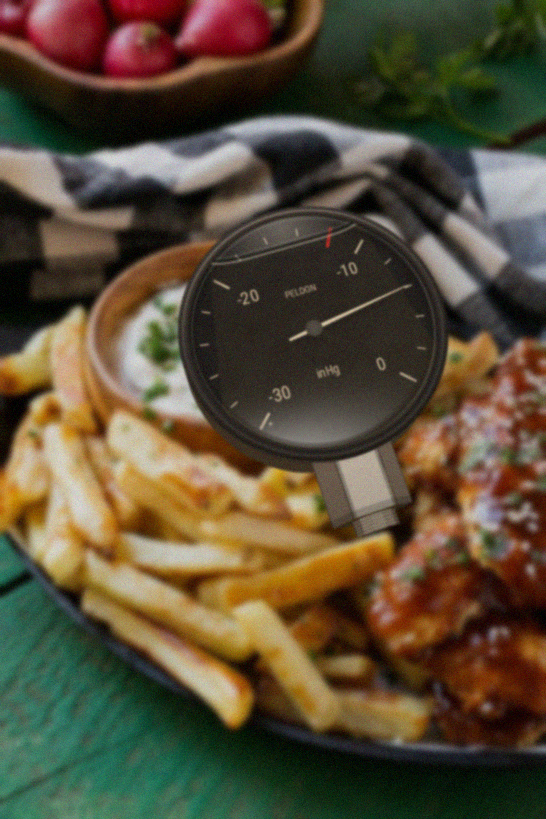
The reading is {"value": -6, "unit": "inHg"}
